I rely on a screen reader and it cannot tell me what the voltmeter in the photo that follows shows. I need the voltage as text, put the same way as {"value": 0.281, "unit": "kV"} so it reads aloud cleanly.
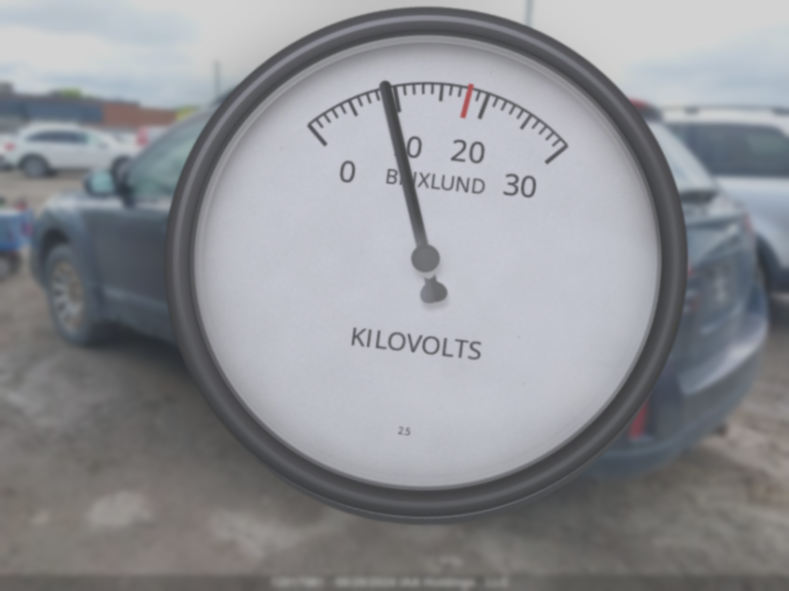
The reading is {"value": 9, "unit": "kV"}
